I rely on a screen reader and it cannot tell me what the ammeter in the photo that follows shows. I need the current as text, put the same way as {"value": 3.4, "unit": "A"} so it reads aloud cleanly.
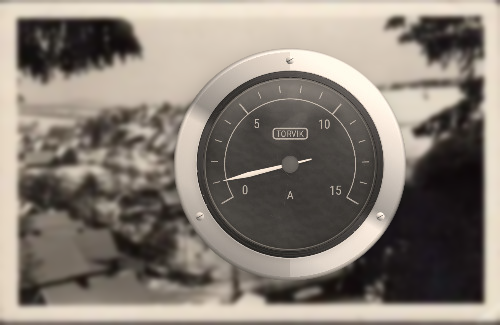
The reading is {"value": 1, "unit": "A"}
